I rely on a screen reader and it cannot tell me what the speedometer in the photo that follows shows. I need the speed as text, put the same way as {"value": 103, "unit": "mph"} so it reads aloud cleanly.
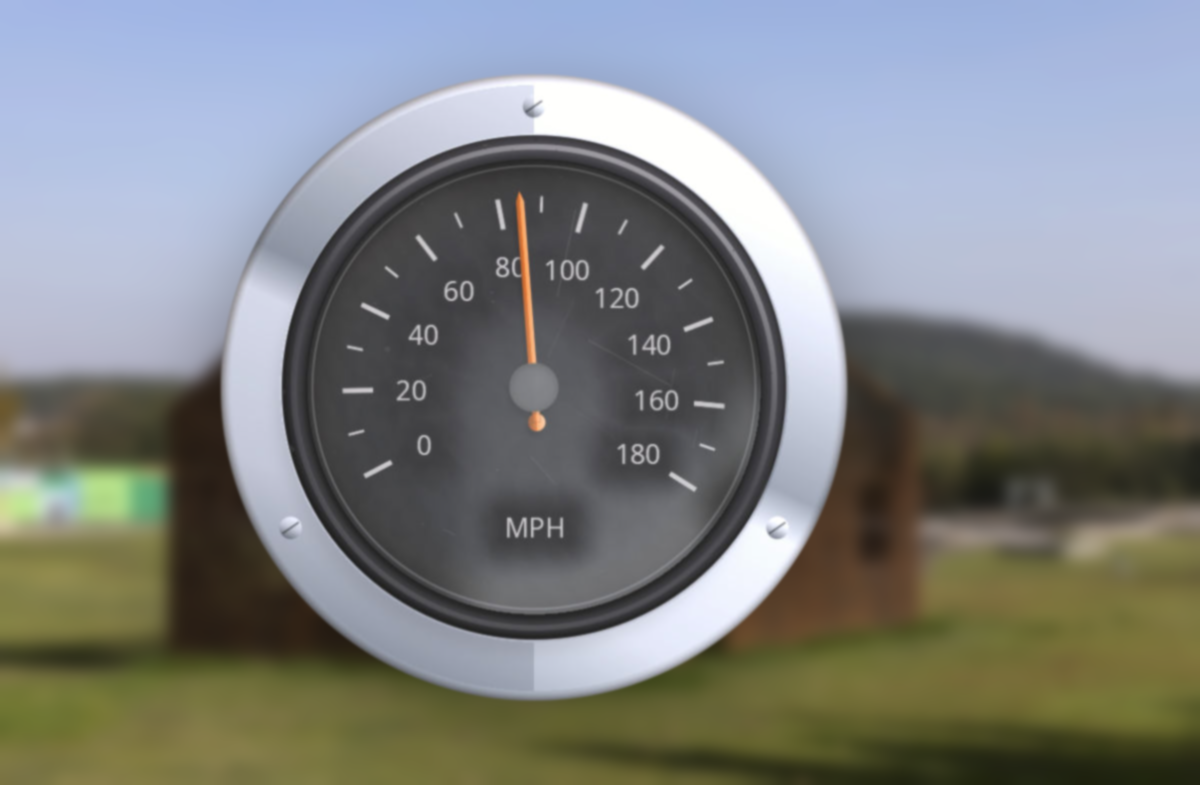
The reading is {"value": 85, "unit": "mph"}
